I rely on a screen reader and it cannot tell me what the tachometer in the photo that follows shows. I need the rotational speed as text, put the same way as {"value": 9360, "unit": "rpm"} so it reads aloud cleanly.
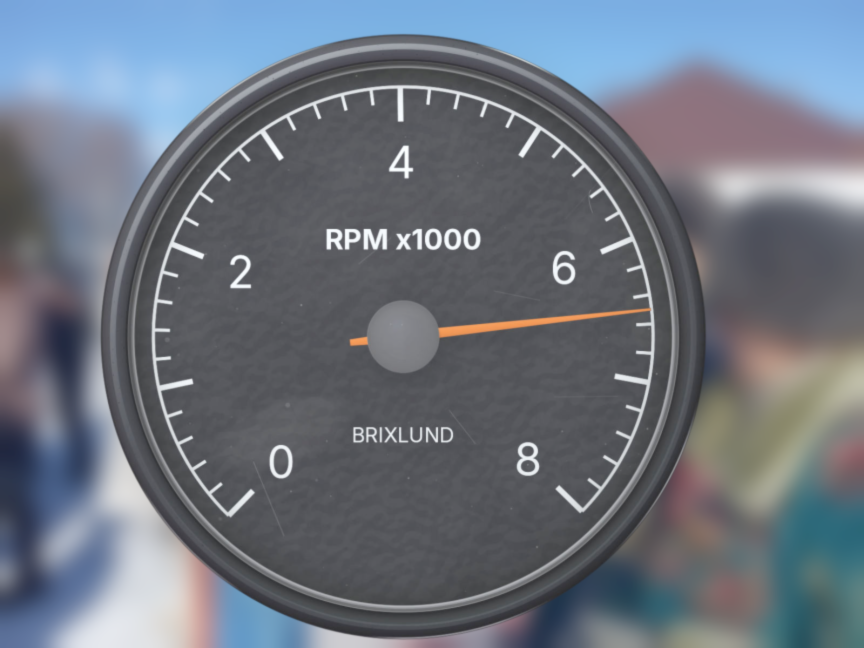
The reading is {"value": 6500, "unit": "rpm"}
